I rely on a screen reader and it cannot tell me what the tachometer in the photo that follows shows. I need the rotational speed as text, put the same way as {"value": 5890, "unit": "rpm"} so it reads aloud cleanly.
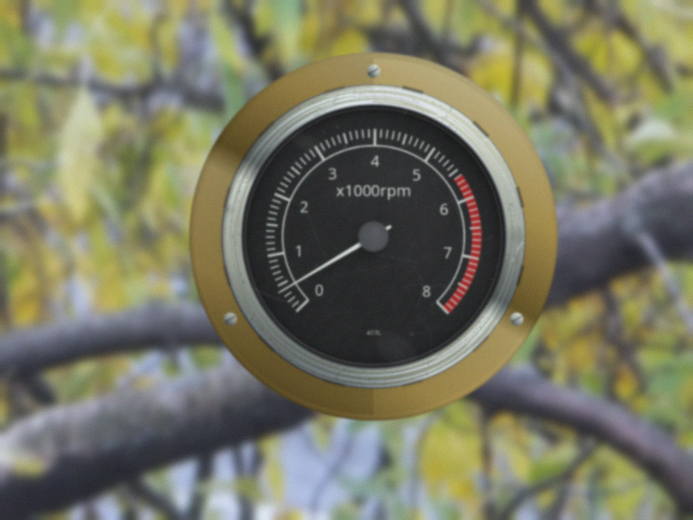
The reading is {"value": 400, "unit": "rpm"}
